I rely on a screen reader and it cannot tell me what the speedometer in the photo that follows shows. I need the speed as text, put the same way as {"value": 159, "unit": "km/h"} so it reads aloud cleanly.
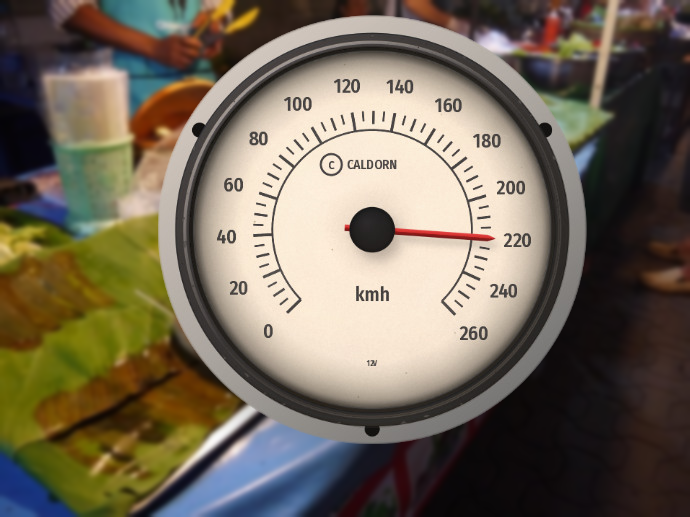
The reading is {"value": 220, "unit": "km/h"}
